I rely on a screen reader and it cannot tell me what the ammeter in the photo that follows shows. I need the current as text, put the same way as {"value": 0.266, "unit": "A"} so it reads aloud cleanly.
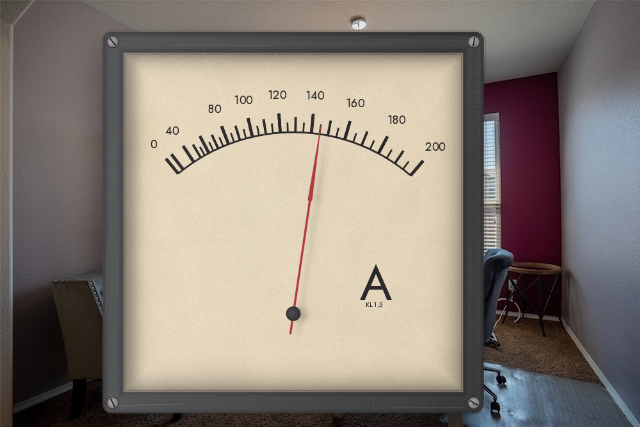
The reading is {"value": 145, "unit": "A"}
